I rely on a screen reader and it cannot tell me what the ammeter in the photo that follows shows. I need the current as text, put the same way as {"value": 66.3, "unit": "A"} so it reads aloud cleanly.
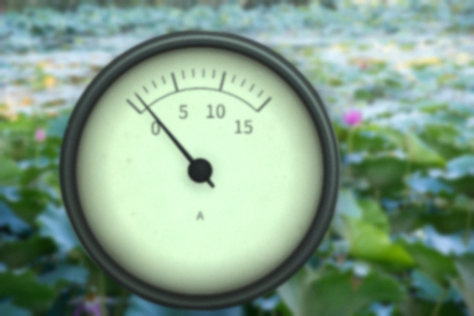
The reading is {"value": 1, "unit": "A"}
